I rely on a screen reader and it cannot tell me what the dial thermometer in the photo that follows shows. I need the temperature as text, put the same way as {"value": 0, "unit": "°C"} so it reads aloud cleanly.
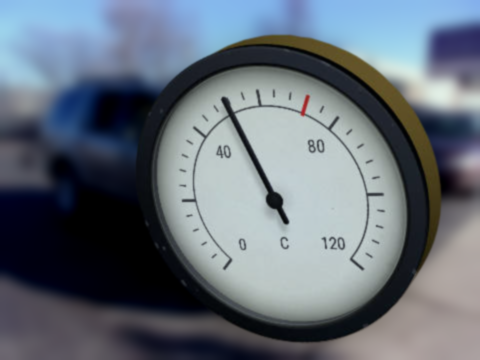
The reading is {"value": 52, "unit": "°C"}
